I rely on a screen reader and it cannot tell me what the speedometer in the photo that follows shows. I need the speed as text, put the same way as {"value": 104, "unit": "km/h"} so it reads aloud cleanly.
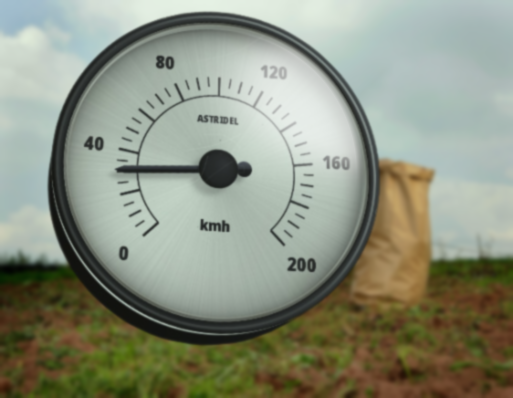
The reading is {"value": 30, "unit": "km/h"}
